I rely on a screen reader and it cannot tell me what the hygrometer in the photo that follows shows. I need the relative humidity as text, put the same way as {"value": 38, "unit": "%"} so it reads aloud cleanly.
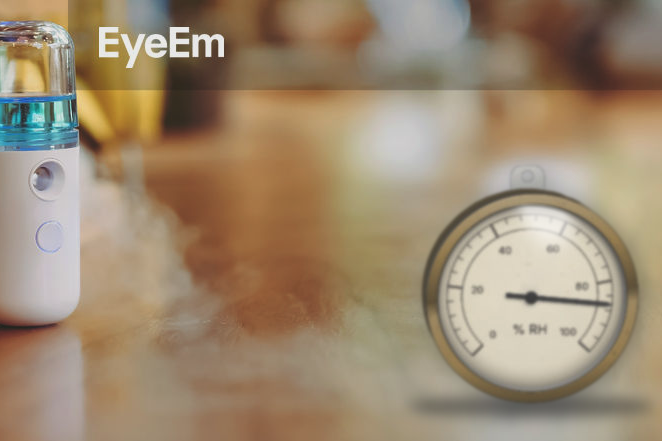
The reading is {"value": 86, "unit": "%"}
